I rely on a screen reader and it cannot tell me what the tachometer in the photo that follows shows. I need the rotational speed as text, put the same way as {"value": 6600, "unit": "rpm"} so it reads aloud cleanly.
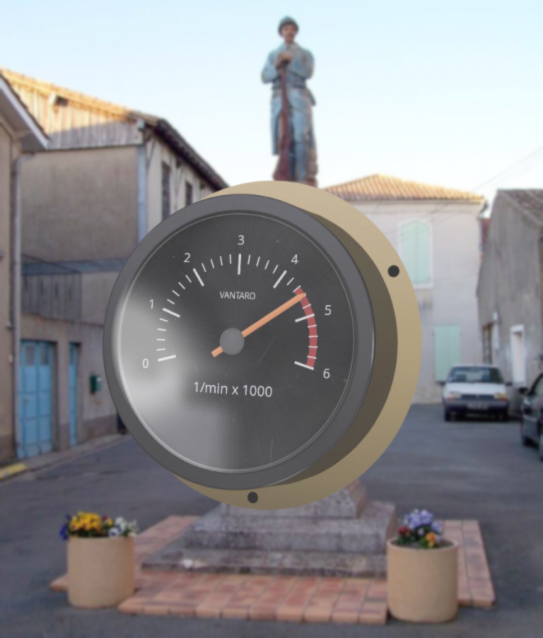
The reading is {"value": 4600, "unit": "rpm"}
